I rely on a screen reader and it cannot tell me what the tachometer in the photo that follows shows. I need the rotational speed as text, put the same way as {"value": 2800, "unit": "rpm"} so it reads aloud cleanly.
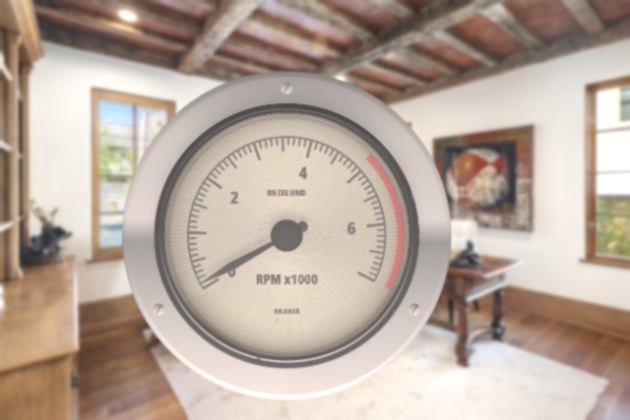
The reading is {"value": 100, "unit": "rpm"}
